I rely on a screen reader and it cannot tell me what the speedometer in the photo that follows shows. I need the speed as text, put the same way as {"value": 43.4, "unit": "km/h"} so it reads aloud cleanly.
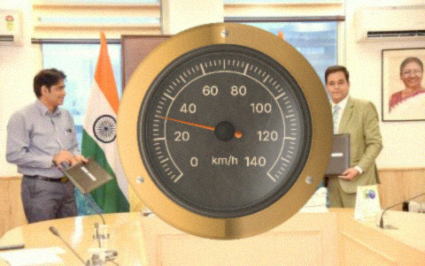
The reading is {"value": 30, "unit": "km/h"}
